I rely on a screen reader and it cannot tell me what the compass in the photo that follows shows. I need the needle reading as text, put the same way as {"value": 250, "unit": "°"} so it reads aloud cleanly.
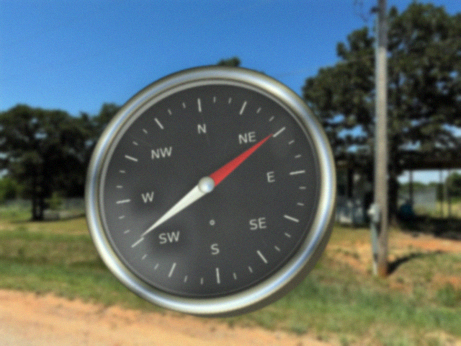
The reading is {"value": 60, "unit": "°"}
